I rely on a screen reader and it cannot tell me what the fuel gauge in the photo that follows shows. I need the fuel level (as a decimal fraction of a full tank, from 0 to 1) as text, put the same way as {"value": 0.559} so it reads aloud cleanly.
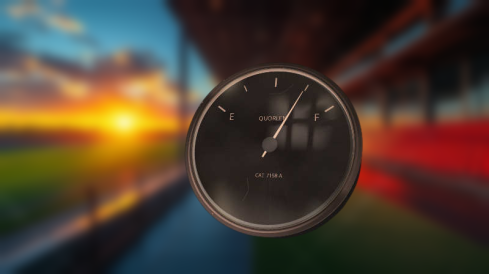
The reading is {"value": 0.75}
